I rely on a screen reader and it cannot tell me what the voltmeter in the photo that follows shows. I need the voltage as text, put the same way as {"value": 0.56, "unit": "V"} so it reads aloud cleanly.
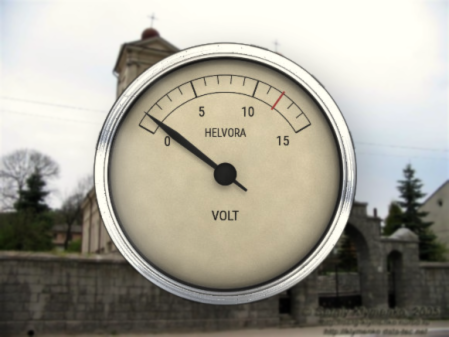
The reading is {"value": 1, "unit": "V"}
